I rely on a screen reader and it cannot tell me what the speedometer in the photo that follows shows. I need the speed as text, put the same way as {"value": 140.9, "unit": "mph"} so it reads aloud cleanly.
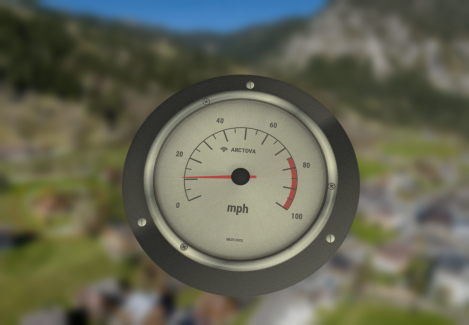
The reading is {"value": 10, "unit": "mph"}
